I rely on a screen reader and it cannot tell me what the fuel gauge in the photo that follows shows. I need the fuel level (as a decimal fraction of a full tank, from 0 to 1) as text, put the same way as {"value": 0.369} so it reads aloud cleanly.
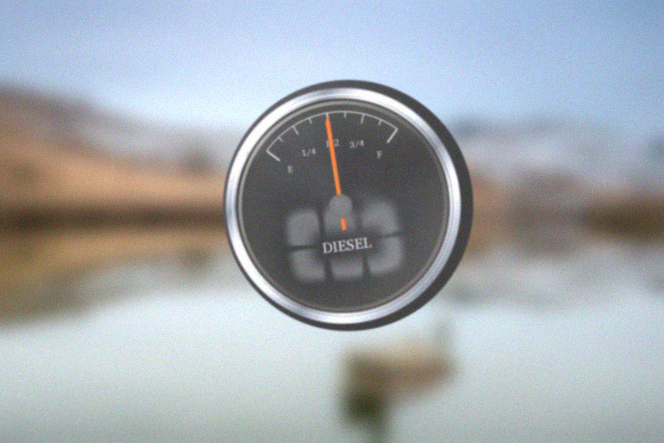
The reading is {"value": 0.5}
